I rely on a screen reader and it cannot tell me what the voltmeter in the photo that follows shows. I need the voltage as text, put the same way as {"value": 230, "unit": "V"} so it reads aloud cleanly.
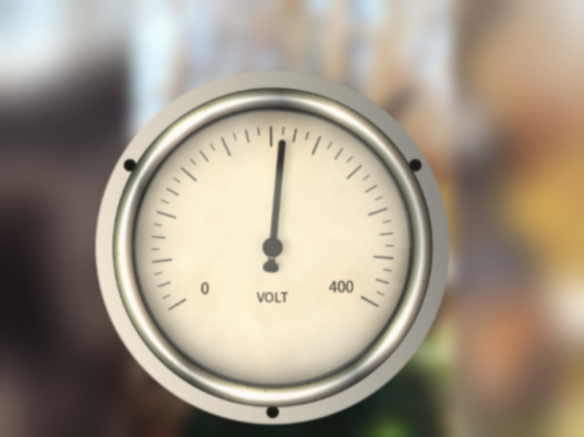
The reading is {"value": 210, "unit": "V"}
